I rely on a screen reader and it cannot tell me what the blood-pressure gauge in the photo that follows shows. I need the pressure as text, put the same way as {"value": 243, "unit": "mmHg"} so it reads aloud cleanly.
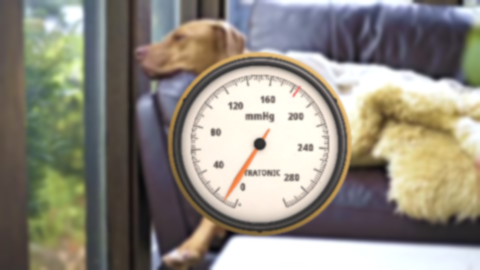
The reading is {"value": 10, "unit": "mmHg"}
